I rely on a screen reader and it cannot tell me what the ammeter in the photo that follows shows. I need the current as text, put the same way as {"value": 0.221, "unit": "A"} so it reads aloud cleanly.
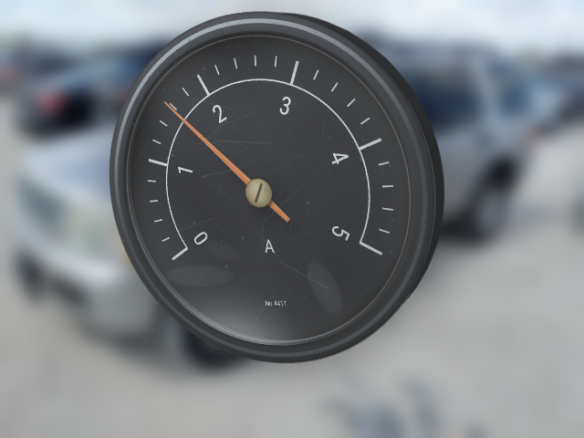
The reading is {"value": 1.6, "unit": "A"}
